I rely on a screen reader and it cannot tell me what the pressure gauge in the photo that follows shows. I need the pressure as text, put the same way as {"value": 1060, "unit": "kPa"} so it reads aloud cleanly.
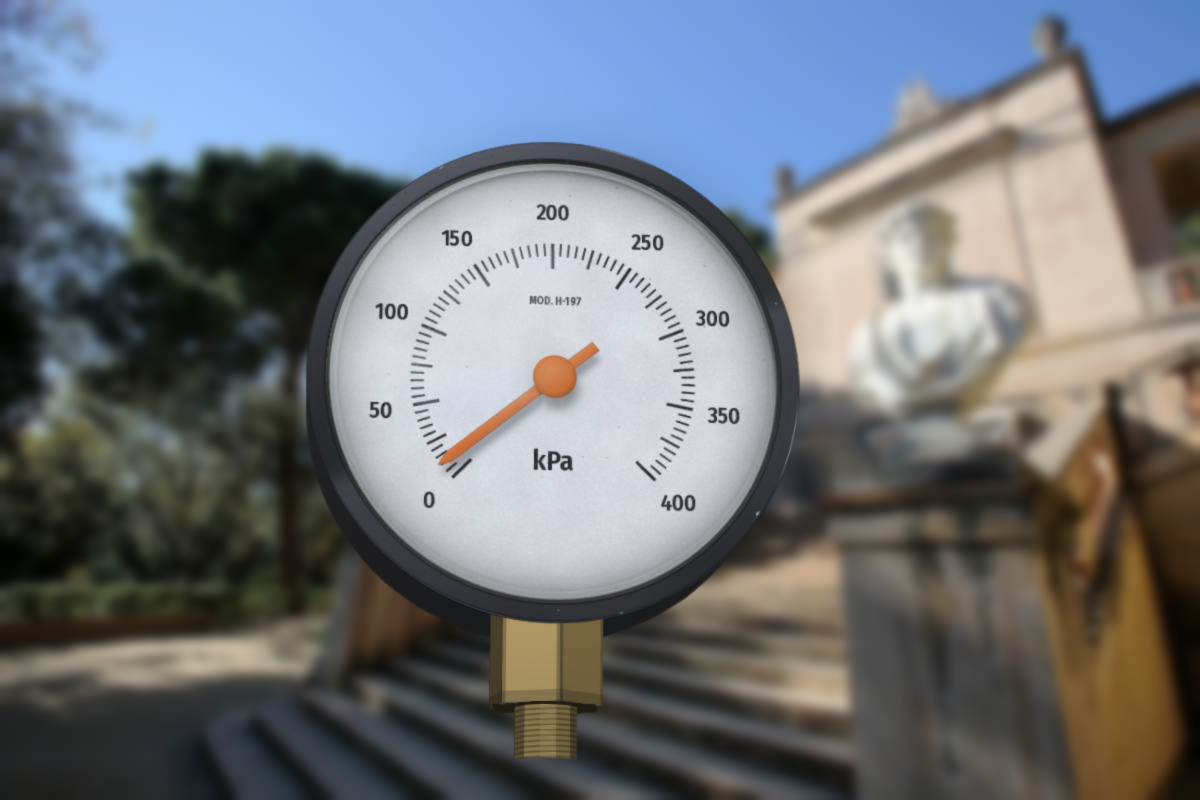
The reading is {"value": 10, "unit": "kPa"}
